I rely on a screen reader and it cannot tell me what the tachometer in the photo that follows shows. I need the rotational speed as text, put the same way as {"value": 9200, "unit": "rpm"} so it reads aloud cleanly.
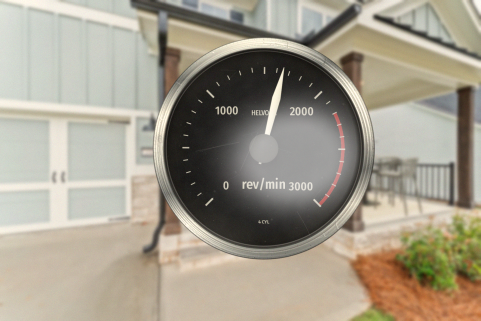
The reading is {"value": 1650, "unit": "rpm"}
